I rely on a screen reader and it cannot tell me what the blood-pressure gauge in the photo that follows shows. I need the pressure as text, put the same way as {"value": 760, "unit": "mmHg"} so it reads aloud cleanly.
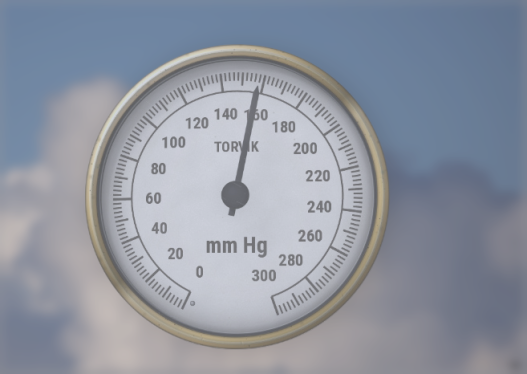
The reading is {"value": 158, "unit": "mmHg"}
